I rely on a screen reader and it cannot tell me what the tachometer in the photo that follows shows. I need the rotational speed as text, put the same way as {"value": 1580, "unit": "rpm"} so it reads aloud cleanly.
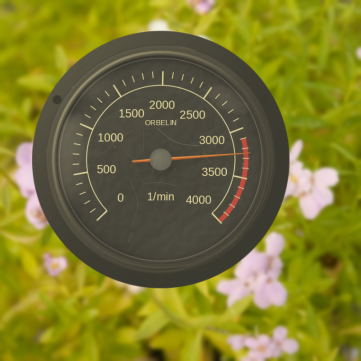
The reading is {"value": 3250, "unit": "rpm"}
